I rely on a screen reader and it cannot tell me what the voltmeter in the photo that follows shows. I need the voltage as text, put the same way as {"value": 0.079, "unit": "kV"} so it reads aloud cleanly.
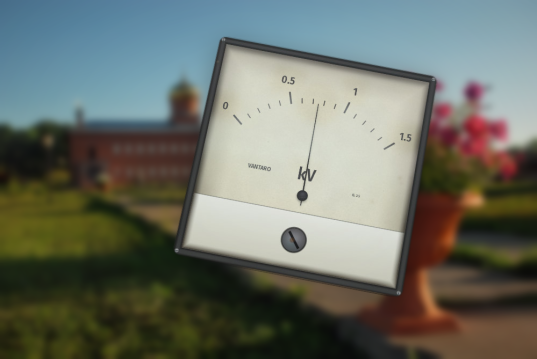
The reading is {"value": 0.75, "unit": "kV"}
